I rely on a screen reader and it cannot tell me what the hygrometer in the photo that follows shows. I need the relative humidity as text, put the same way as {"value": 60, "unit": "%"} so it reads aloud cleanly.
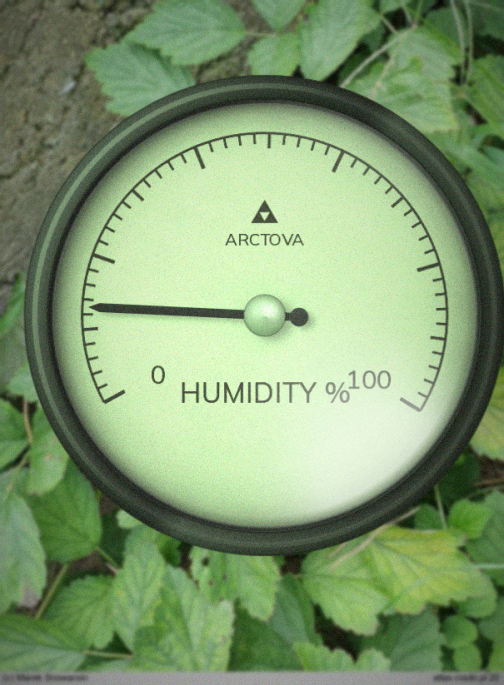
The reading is {"value": 13, "unit": "%"}
